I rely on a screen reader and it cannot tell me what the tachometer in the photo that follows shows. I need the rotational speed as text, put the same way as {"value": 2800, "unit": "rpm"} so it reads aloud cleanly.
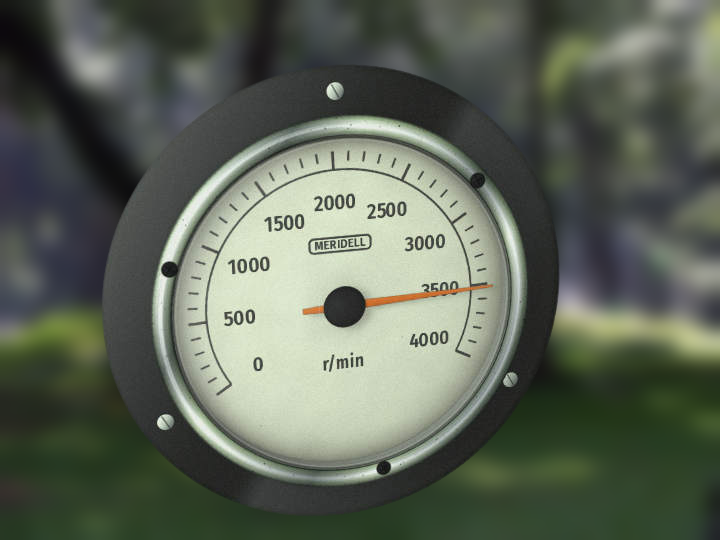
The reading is {"value": 3500, "unit": "rpm"}
